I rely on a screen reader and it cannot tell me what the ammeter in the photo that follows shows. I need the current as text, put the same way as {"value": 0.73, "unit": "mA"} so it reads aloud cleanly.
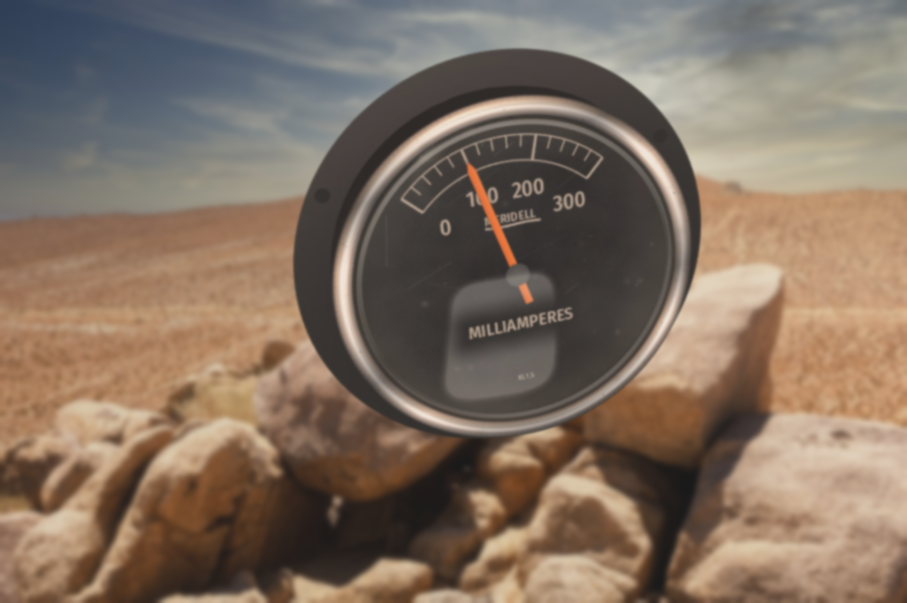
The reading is {"value": 100, "unit": "mA"}
